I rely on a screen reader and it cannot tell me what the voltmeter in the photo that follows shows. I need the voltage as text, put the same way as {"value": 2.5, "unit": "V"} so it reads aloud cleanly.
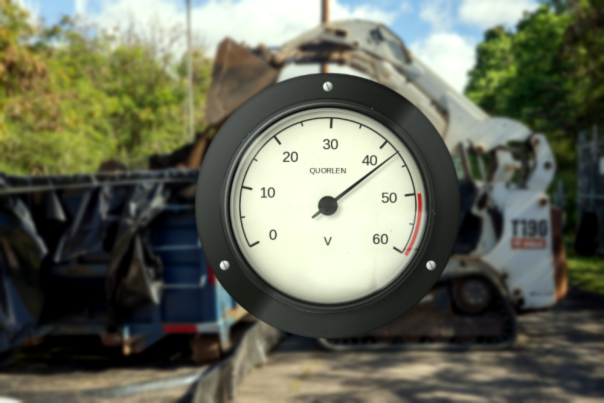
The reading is {"value": 42.5, "unit": "V"}
